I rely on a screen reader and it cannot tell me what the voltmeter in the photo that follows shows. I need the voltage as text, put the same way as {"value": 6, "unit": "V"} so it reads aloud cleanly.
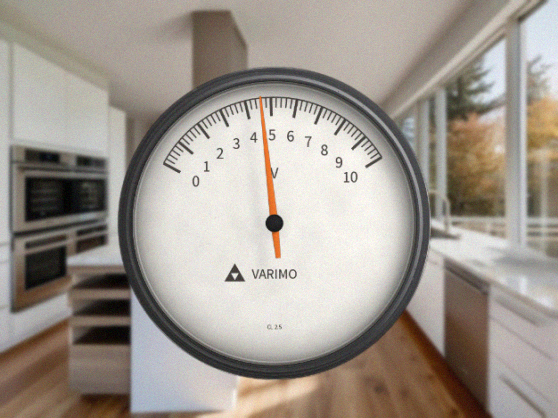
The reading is {"value": 4.6, "unit": "V"}
